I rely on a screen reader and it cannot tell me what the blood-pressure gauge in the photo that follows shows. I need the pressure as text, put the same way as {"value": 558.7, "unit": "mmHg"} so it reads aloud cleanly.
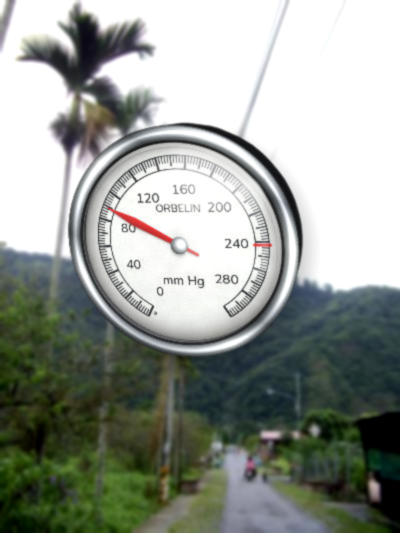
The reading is {"value": 90, "unit": "mmHg"}
